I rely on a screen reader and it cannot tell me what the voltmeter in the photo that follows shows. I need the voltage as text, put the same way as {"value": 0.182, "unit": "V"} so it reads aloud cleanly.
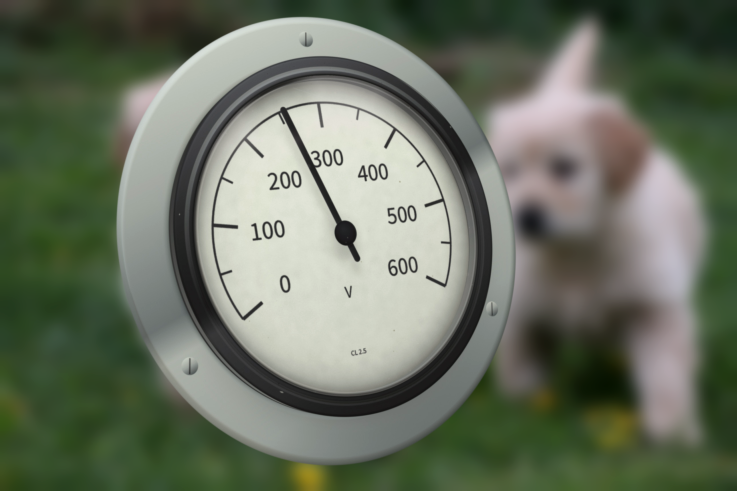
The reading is {"value": 250, "unit": "V"}
